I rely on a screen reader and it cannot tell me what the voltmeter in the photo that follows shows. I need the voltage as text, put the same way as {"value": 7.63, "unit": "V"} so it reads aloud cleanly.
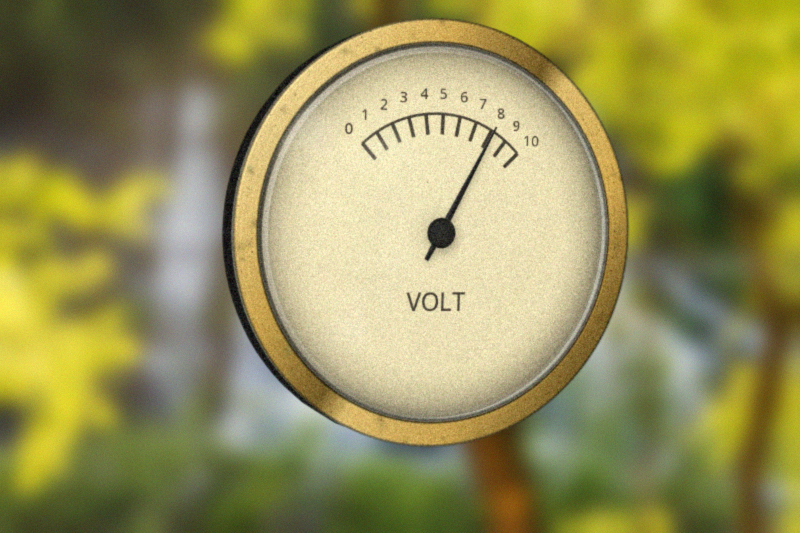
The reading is {"value": 8, "unit": "V"}
